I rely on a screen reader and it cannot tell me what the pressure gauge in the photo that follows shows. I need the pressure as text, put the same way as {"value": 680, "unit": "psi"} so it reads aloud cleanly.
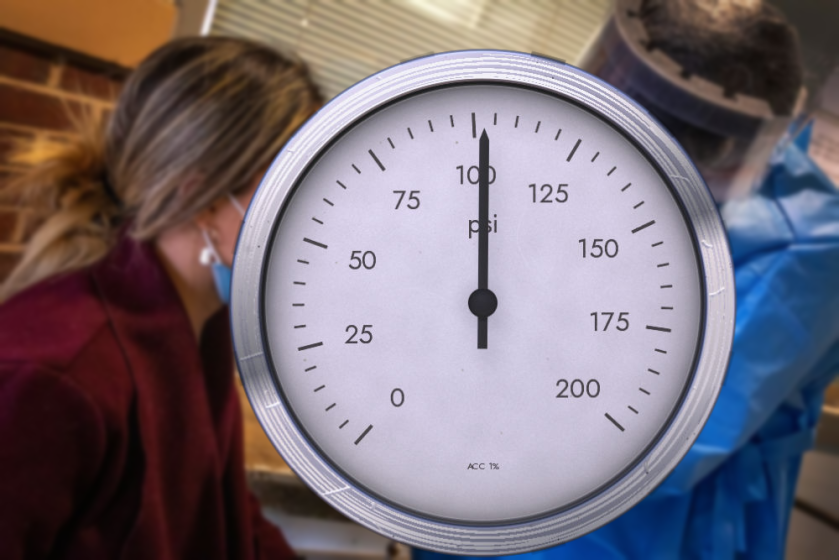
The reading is {"value": 102.5, "unit": "psi"}
